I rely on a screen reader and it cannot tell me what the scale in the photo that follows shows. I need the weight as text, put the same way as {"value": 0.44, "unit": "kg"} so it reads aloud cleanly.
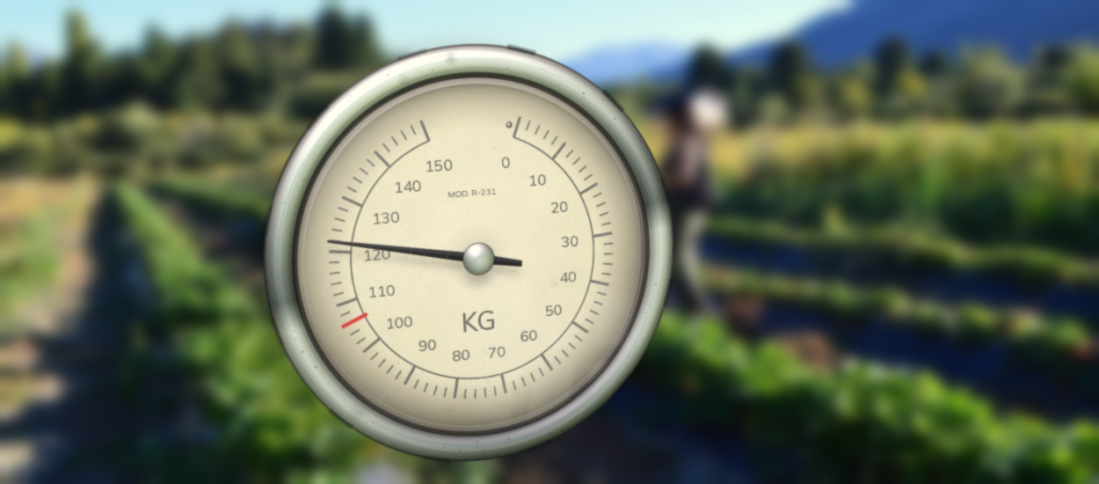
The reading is {"value": 122, "unit": "kg"}
